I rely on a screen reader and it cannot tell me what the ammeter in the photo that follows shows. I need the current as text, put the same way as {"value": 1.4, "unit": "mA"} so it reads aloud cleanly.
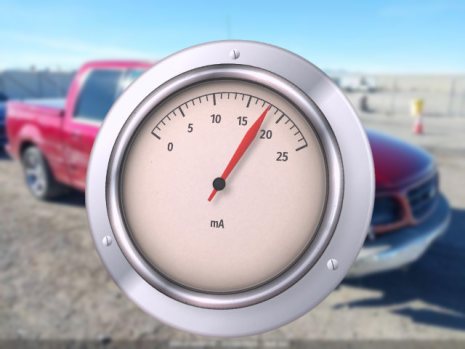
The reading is {"value": 18, "unit": "mA"}
